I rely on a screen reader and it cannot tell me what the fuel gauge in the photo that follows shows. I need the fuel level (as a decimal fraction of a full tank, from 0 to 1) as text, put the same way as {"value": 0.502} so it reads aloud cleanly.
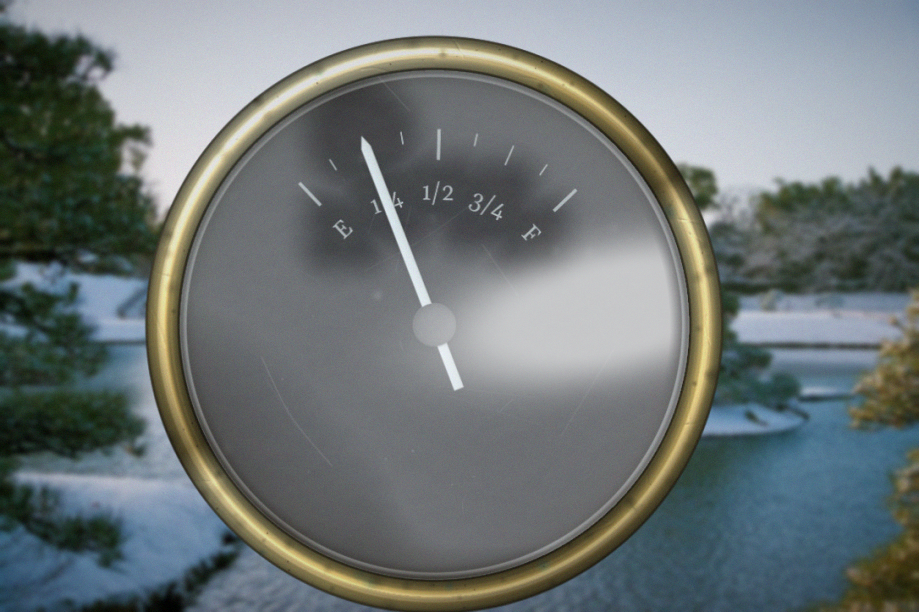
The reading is {"value": 0.25}
